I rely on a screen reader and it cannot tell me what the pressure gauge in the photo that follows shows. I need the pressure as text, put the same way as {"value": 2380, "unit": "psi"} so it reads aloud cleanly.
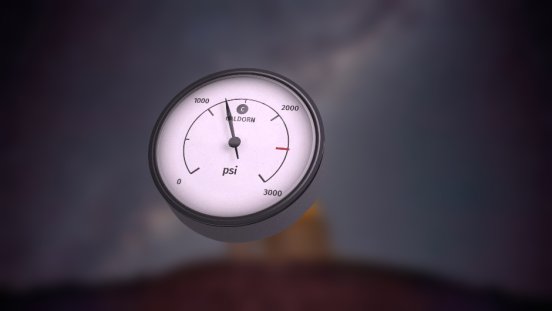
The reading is {"value": 1250, "unit": "psi"}
